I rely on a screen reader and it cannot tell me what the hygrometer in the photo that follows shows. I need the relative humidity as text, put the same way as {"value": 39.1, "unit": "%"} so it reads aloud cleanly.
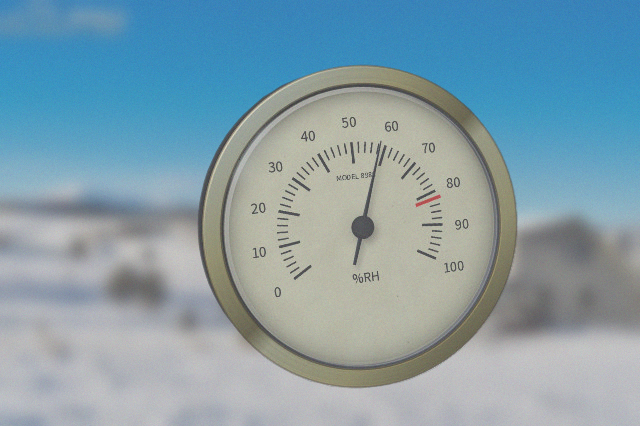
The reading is {"value": 58, "unit": "%"}
